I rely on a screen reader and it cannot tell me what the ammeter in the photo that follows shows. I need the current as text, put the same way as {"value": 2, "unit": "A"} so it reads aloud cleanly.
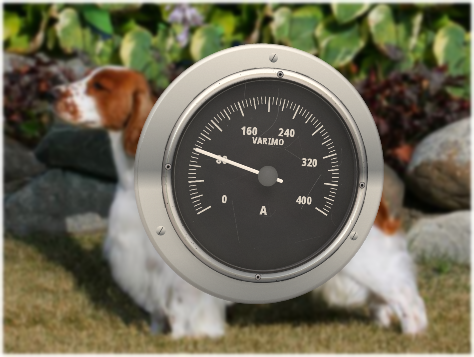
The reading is {"value": 80, "unit": "A"}
